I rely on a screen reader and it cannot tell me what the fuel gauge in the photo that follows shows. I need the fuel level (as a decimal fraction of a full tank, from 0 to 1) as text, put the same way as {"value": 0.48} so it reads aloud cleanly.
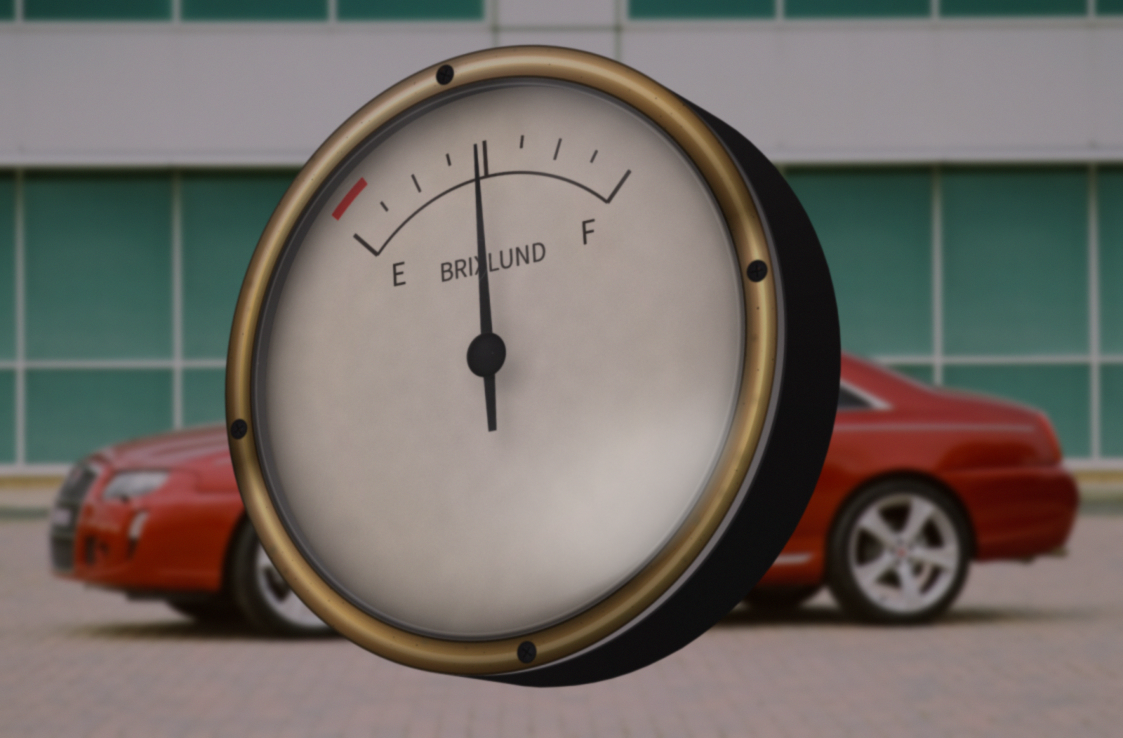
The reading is {"value": 0.5}
